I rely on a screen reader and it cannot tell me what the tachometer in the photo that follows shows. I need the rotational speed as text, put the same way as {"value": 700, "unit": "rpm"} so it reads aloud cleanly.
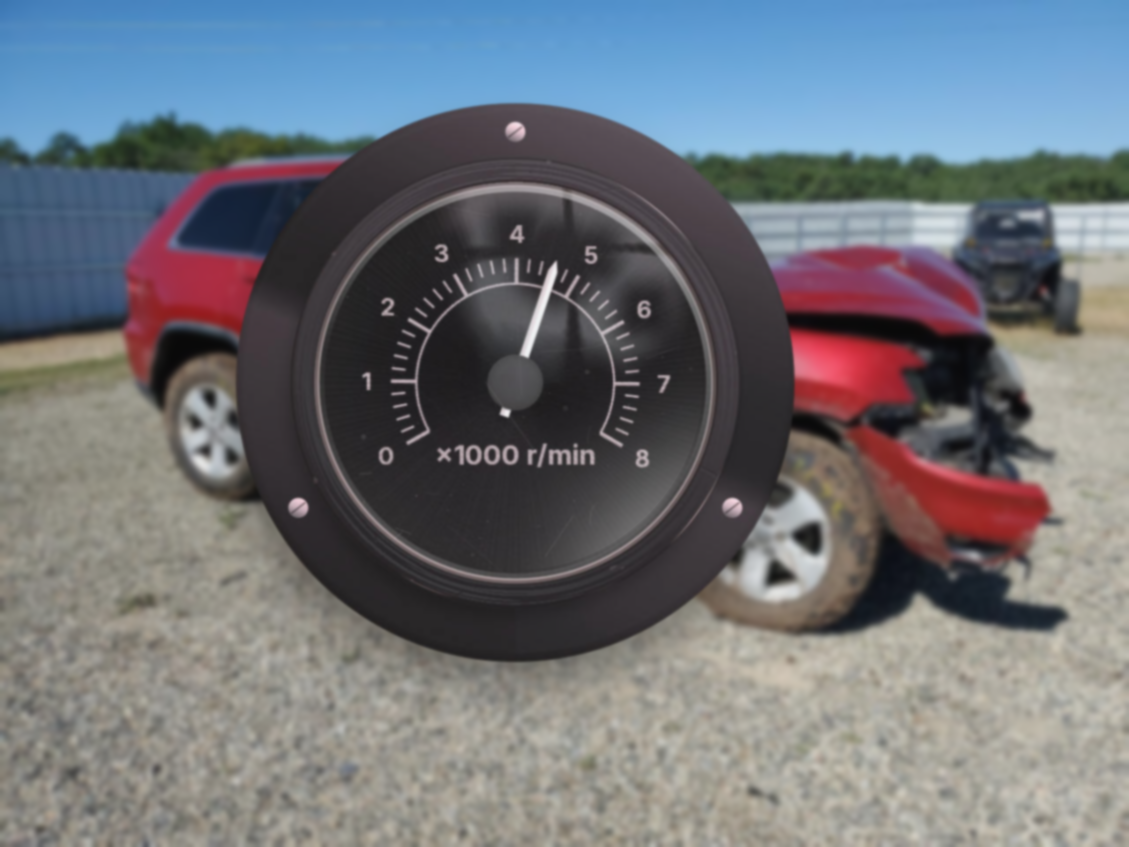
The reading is {"value": 4600, "unit": "rpm"}
